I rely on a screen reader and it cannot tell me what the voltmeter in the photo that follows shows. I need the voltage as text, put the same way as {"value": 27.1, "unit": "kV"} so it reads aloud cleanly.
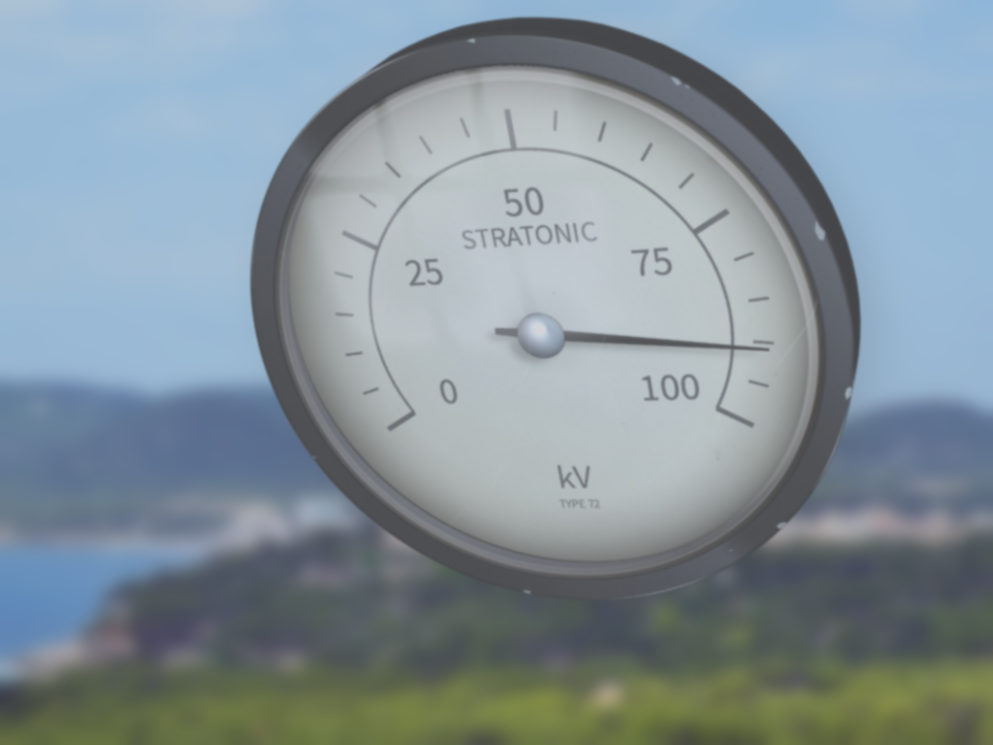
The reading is {"value": 90, "unit": "kV"}
